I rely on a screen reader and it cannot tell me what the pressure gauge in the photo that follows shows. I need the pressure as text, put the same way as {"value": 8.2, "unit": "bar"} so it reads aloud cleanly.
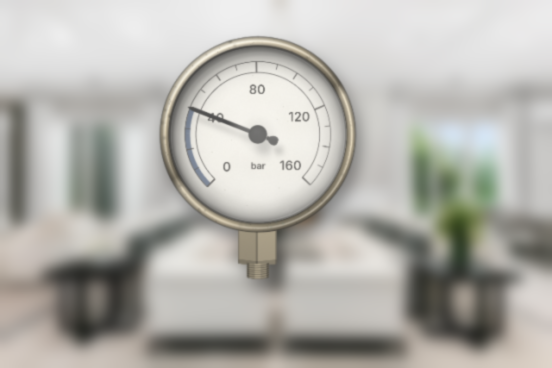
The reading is {"value": 40, "unit": "bar"}
